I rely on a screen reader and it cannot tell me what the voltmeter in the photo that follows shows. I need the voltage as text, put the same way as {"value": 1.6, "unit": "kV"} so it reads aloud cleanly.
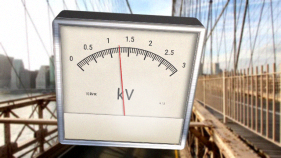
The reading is {"value": 1.25, "unit": "kV"}
